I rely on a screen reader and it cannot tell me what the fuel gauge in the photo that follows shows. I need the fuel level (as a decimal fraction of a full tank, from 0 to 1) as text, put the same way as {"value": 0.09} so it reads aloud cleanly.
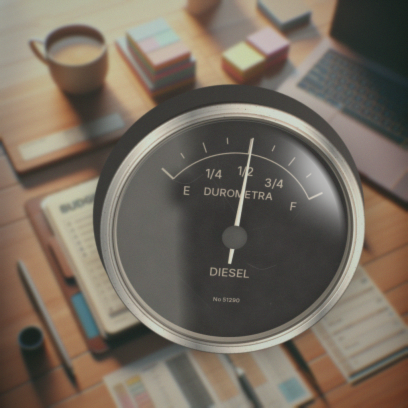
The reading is {"value": 0.5}
